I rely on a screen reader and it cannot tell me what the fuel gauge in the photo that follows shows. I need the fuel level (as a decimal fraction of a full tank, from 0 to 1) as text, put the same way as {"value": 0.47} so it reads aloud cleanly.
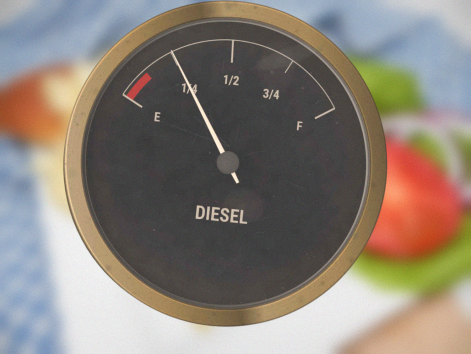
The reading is {"value": 0.25}
